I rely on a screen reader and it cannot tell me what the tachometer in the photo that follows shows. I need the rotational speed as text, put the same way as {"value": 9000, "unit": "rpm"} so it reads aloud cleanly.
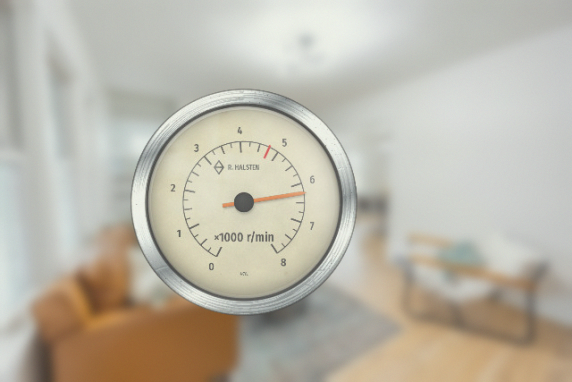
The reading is {"value": 6250, "unit": "rpm"}
